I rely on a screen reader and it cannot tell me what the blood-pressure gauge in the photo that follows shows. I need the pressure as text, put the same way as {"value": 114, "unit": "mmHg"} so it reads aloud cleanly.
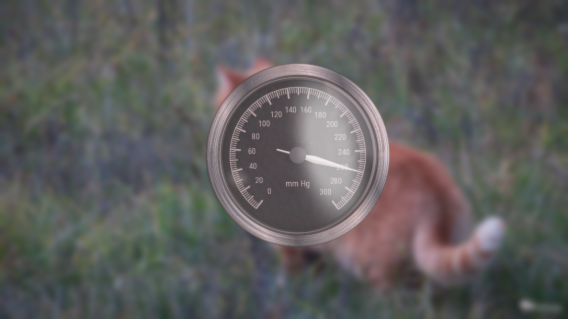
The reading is {"value": 260, "unit": "mmHg"}
